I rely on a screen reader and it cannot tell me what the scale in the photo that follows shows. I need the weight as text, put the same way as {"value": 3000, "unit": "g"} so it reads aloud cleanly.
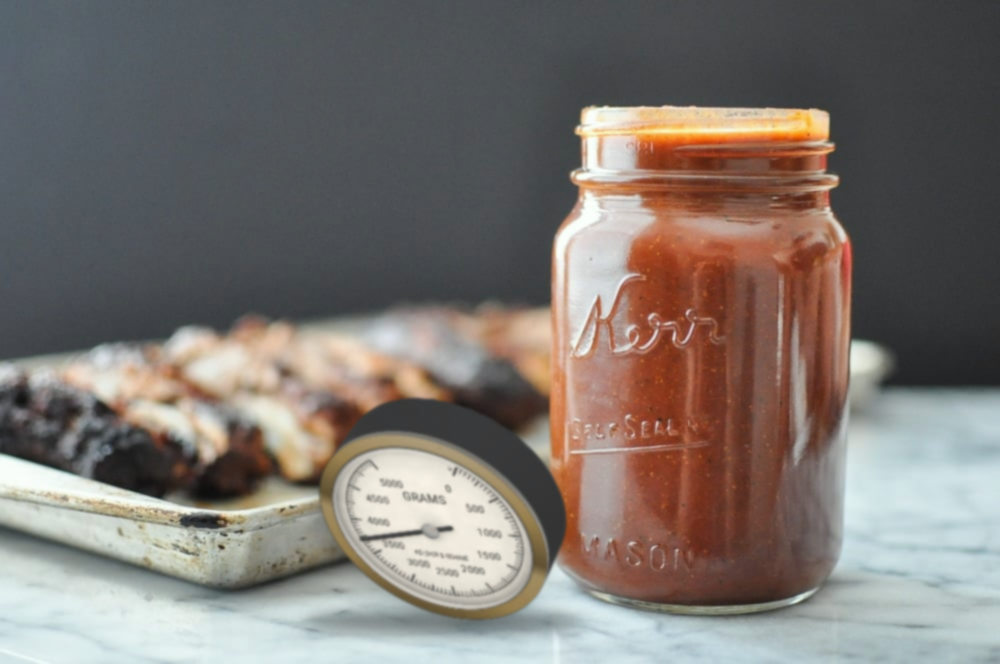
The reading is {"value": 3750, "unit": "g"}
